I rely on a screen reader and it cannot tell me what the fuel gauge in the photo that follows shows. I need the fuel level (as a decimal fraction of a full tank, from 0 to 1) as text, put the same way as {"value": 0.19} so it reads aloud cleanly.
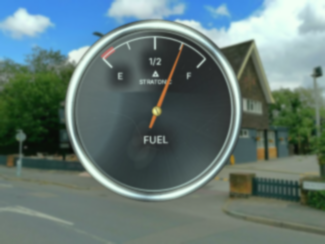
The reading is {"value": 0.75}
